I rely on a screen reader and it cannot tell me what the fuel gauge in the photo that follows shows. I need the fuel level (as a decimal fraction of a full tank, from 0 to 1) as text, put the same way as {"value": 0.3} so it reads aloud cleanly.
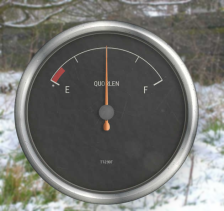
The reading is {"value": 0.5}
